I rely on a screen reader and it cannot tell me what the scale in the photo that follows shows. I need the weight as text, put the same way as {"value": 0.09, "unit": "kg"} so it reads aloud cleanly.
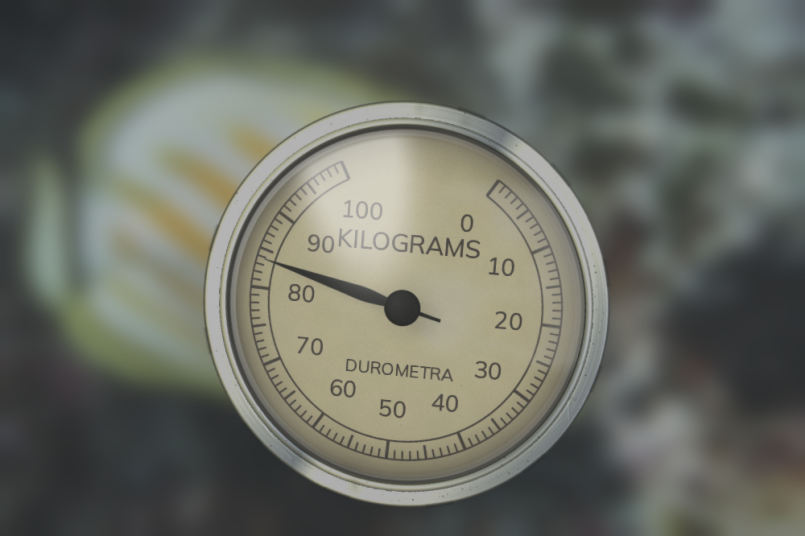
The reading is {"value": 84, "unit": "kg"}
